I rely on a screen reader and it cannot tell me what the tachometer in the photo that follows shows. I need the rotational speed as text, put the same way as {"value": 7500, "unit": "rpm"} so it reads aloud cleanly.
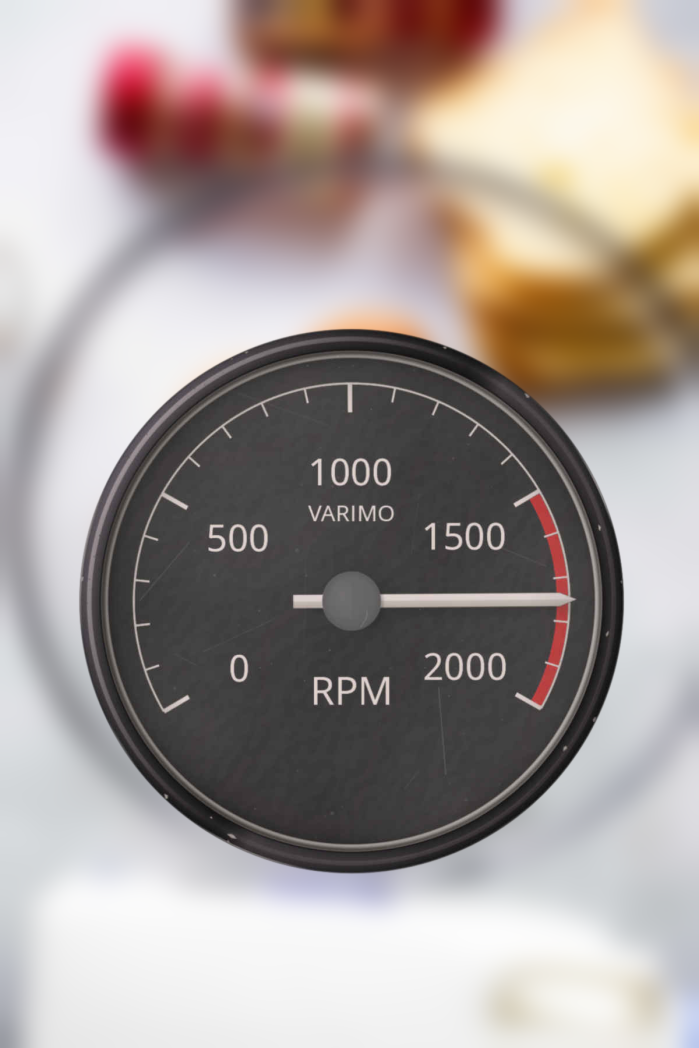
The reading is {"value": 1750, "unit": "rpm"}
